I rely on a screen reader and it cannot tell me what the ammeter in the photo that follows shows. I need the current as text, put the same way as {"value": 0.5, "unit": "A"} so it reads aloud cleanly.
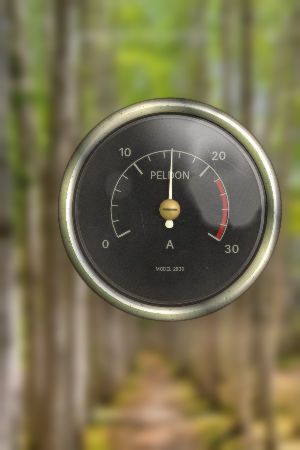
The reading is {"value": 15, "unit": "A"}
